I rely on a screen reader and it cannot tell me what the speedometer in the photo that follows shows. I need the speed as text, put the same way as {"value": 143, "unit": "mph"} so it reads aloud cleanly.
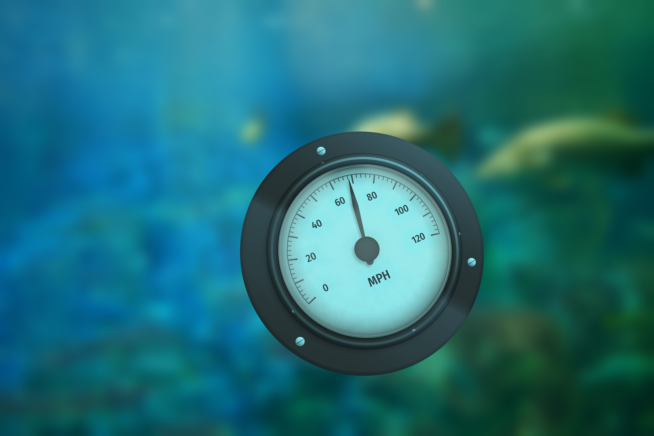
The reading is {"value": 68, "unit": "mph"}
